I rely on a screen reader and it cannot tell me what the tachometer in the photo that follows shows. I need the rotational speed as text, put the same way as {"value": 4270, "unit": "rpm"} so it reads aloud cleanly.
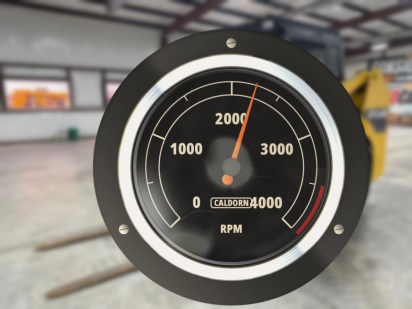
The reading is {"value": 2250, "unit": "rpm"}
